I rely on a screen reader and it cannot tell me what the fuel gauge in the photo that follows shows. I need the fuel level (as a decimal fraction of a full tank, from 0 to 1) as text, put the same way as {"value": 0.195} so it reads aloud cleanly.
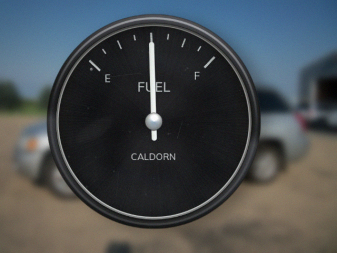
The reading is {"value": 0.5}
